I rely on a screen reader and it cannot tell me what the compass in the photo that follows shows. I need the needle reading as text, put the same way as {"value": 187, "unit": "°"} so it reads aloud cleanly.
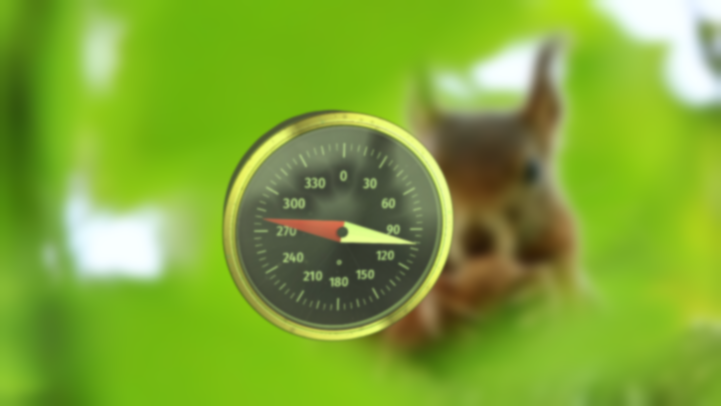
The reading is {"value": 280, "unit": "°"}
